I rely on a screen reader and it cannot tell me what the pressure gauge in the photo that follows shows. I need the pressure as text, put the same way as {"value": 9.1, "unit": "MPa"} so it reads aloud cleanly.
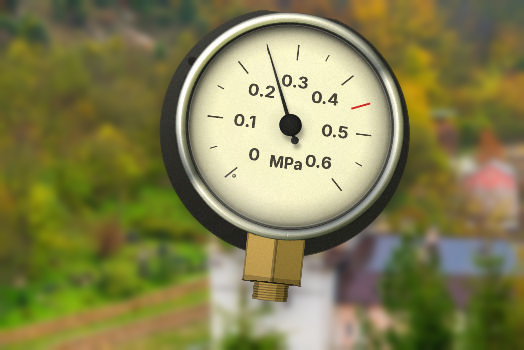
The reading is {"value": 0.25, "unit": "MPa"}
